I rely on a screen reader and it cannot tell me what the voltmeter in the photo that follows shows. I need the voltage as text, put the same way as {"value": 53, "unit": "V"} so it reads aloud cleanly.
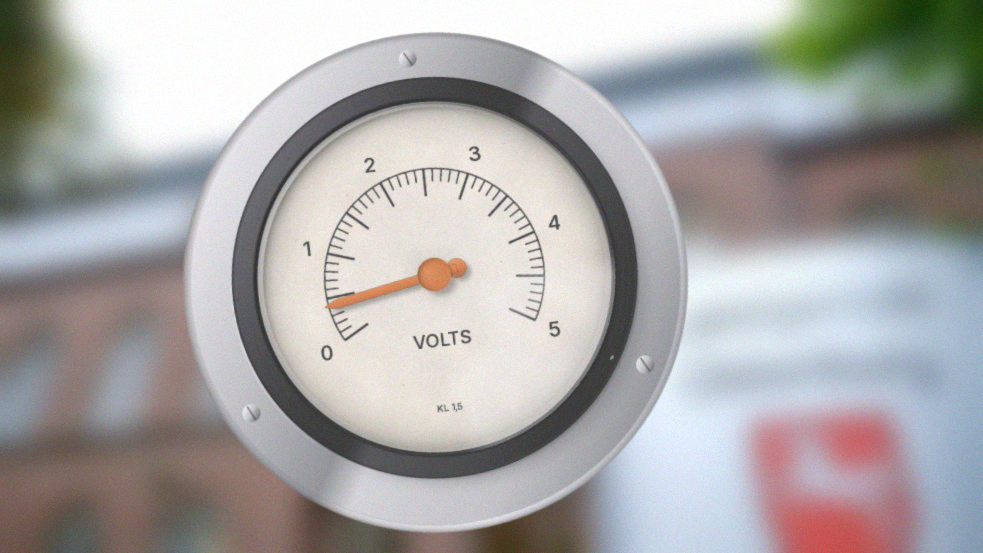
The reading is {"value": 0.4, "unit": "V"}
